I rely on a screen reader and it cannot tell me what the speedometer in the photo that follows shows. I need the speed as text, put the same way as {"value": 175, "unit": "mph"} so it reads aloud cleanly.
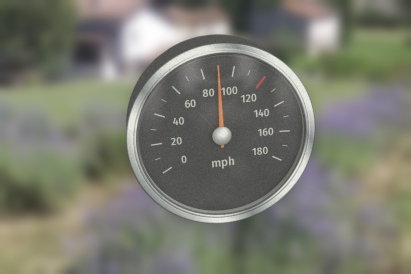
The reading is {"value": 90, "unit": "mph"}
